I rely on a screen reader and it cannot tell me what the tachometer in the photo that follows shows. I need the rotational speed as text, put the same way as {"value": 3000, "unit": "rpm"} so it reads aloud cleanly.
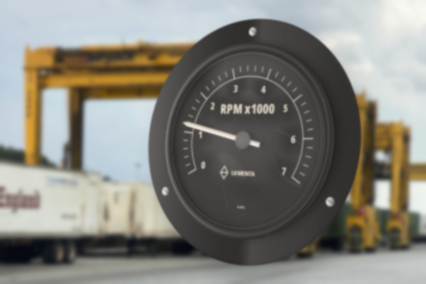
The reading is {"value": 1200, "unit": "rpm"}
